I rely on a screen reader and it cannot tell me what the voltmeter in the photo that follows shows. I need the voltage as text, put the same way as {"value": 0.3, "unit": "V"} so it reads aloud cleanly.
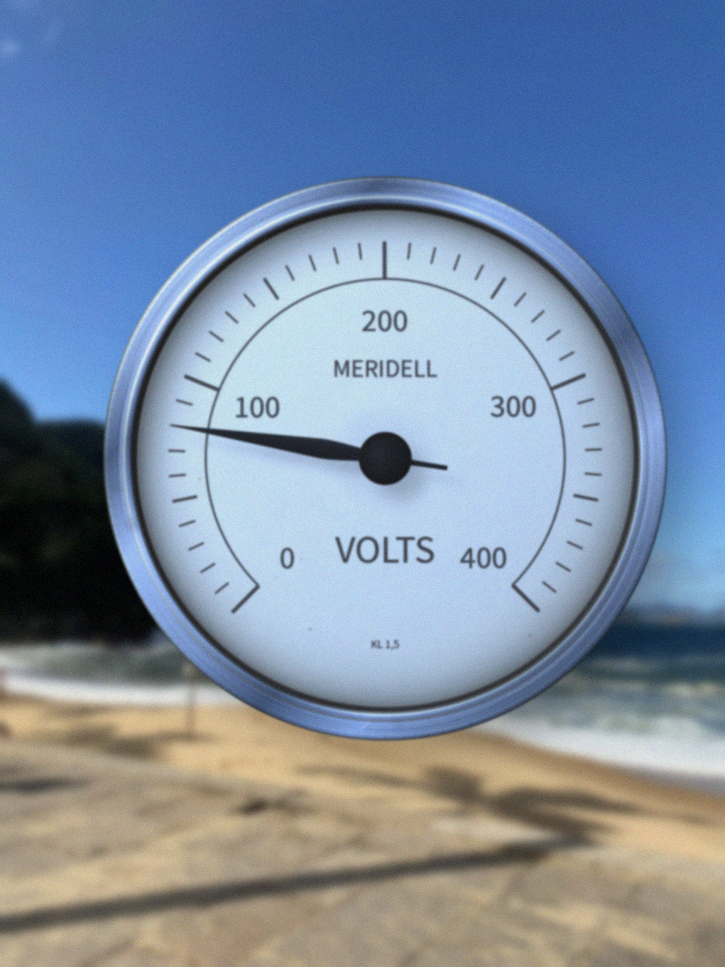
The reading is {"value": 80, "unit": "V"}
